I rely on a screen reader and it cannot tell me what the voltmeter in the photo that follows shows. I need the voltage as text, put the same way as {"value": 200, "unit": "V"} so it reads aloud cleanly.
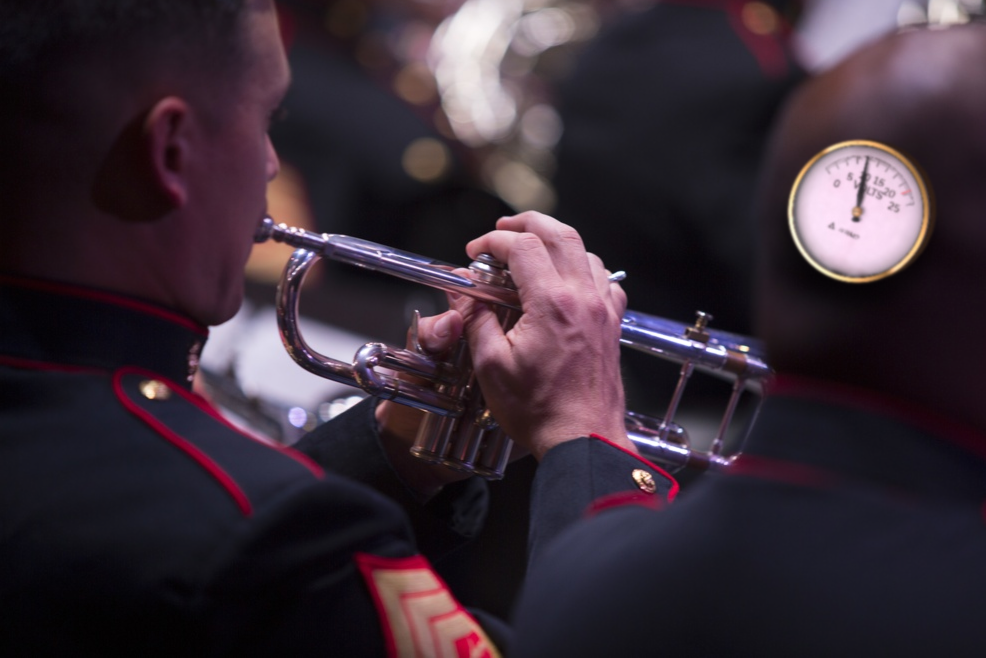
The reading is {"value": 10, "unit": "V"}
